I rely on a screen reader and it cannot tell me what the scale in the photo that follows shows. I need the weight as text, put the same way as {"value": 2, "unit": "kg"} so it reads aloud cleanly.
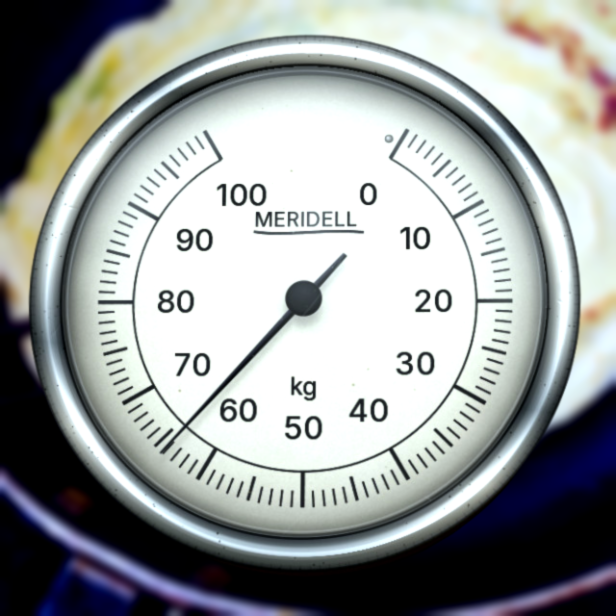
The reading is {"value": 64, "unit": "kg"}
